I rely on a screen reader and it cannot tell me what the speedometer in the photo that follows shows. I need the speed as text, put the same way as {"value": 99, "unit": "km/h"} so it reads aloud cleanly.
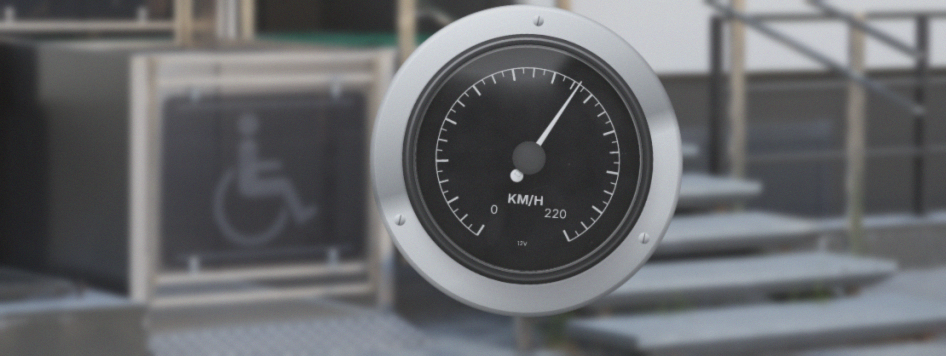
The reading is {"value": 132.5, "unit": "km/h"}
